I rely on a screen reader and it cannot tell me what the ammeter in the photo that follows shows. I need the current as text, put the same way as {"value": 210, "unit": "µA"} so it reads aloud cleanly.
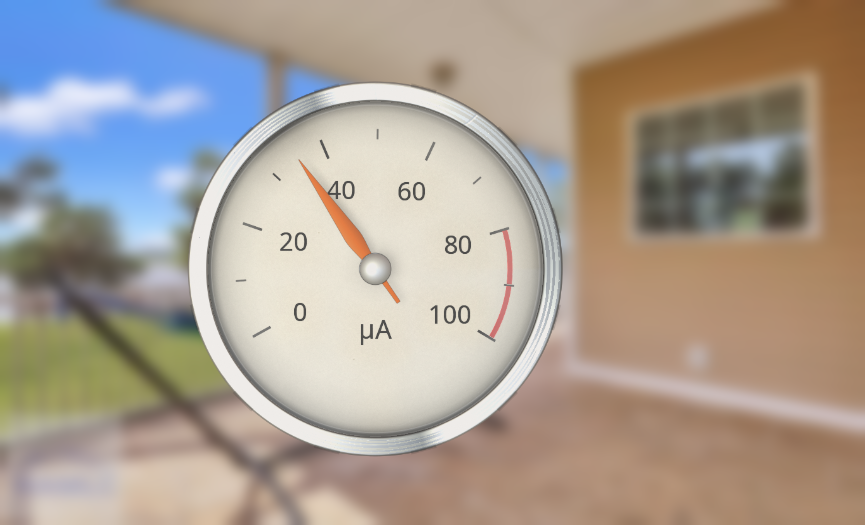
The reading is {"value": 35, "unit": "µA"}
